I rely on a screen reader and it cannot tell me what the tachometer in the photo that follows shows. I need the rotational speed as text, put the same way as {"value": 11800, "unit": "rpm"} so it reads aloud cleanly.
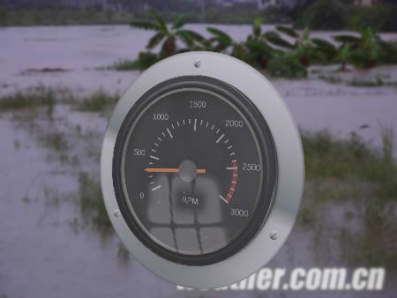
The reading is {"value": 300, "unit": "rpm"}
